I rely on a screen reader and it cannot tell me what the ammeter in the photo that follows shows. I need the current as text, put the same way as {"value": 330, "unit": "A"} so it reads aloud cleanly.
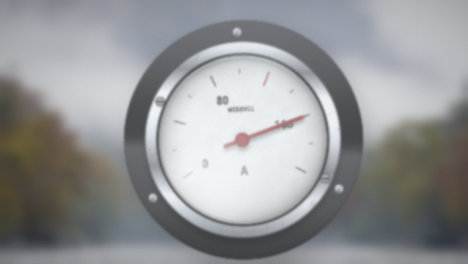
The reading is {"value": 160, "unit": "A"}
